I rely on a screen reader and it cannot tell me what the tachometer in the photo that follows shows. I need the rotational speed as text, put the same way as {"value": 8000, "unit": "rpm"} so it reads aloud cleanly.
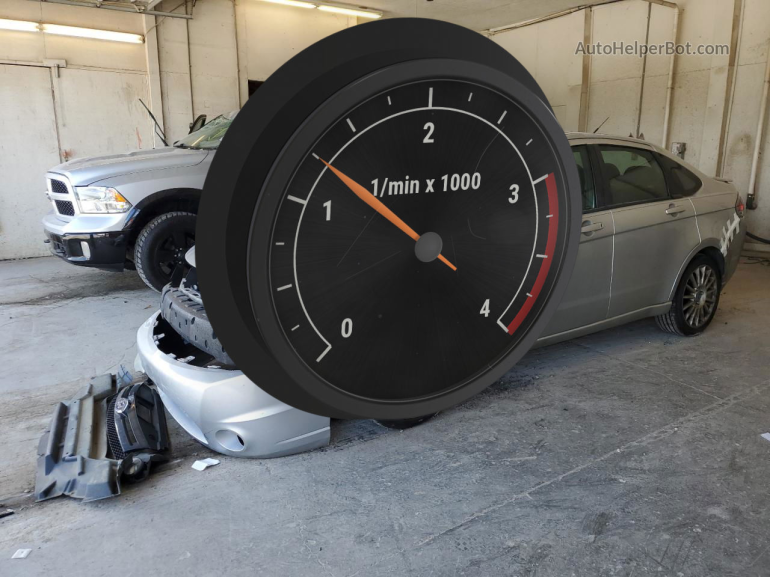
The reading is {"value": 1250, "unit": "rpm"}
